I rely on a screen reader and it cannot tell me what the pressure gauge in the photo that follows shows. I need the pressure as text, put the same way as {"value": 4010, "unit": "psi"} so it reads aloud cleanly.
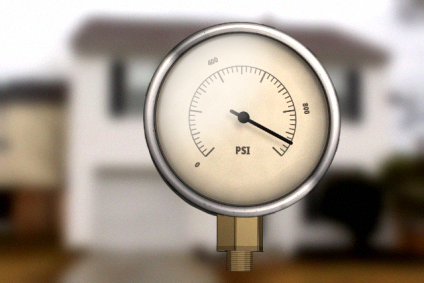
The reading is {"value": 940, "unit": "psi"}
